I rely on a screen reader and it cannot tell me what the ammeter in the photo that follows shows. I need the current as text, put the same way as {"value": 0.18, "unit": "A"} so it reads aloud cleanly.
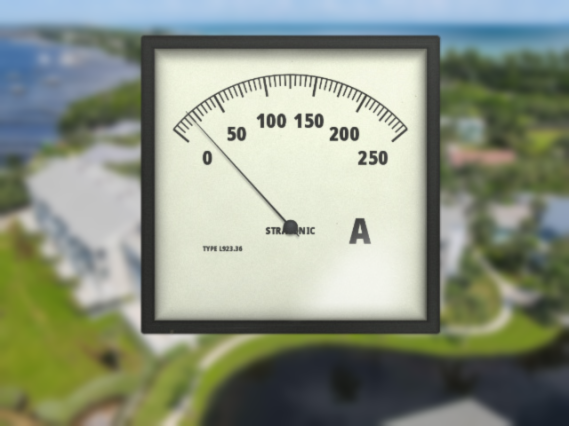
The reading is {"value": 20, "unit": "A"}
